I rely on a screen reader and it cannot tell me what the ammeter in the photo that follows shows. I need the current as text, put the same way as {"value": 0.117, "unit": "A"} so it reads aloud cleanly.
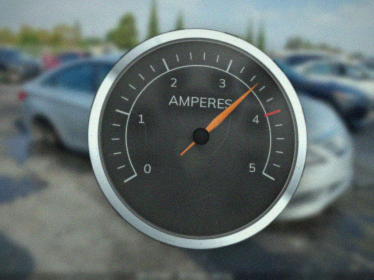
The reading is {"value": 3.5, "unit": "A"}
